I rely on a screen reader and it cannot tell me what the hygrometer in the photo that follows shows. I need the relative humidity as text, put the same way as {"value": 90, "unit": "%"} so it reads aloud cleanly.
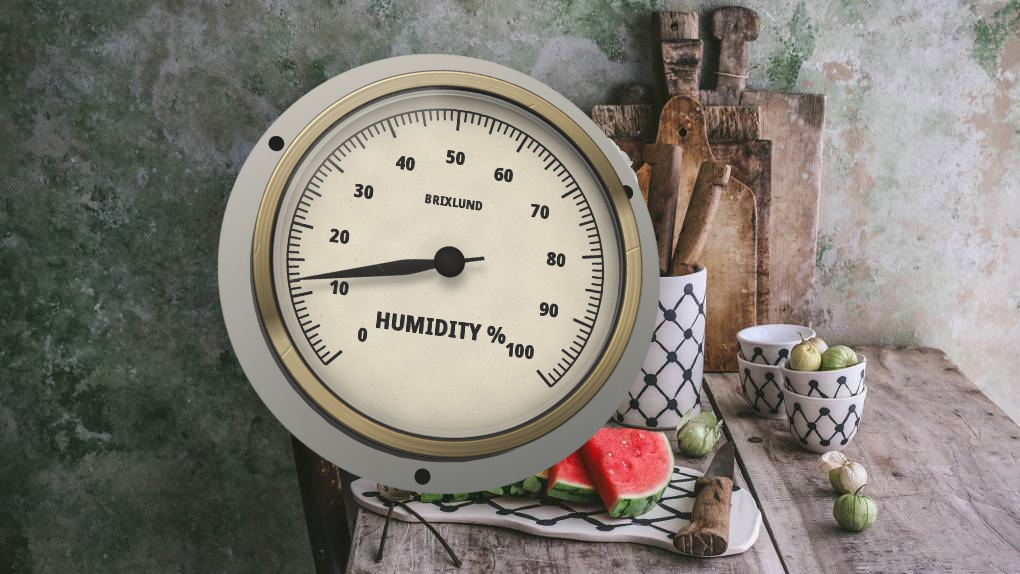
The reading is {"value": 12, "unit": "%"}
